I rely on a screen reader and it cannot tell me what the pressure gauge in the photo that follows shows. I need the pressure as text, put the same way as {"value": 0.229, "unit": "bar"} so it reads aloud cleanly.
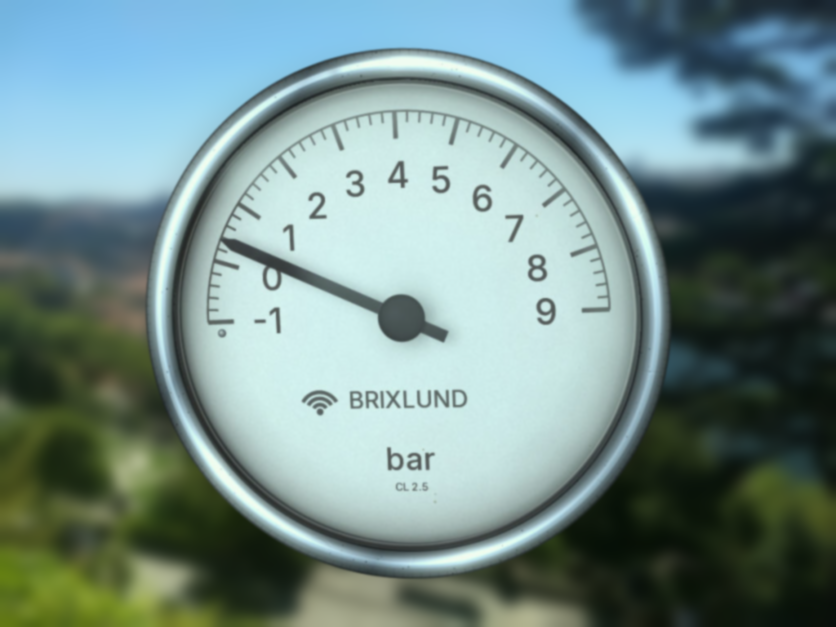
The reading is {"value": 0.4, "unit": "bar"}
